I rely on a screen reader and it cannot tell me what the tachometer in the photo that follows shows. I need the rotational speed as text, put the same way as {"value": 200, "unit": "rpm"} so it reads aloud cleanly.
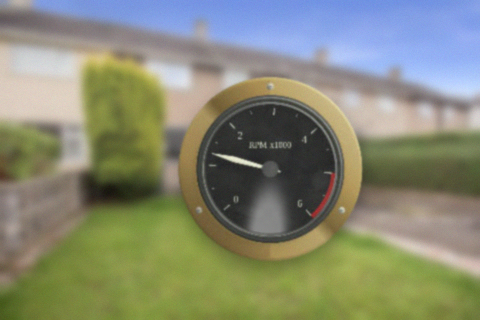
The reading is {"value": 1250, "unit": "rpm"}
